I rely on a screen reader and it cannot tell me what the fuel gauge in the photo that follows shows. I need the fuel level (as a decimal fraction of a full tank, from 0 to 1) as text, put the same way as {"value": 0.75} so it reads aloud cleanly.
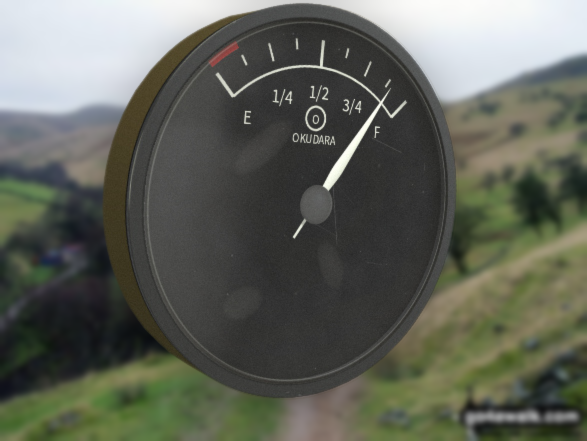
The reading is {"value": 0.875}
